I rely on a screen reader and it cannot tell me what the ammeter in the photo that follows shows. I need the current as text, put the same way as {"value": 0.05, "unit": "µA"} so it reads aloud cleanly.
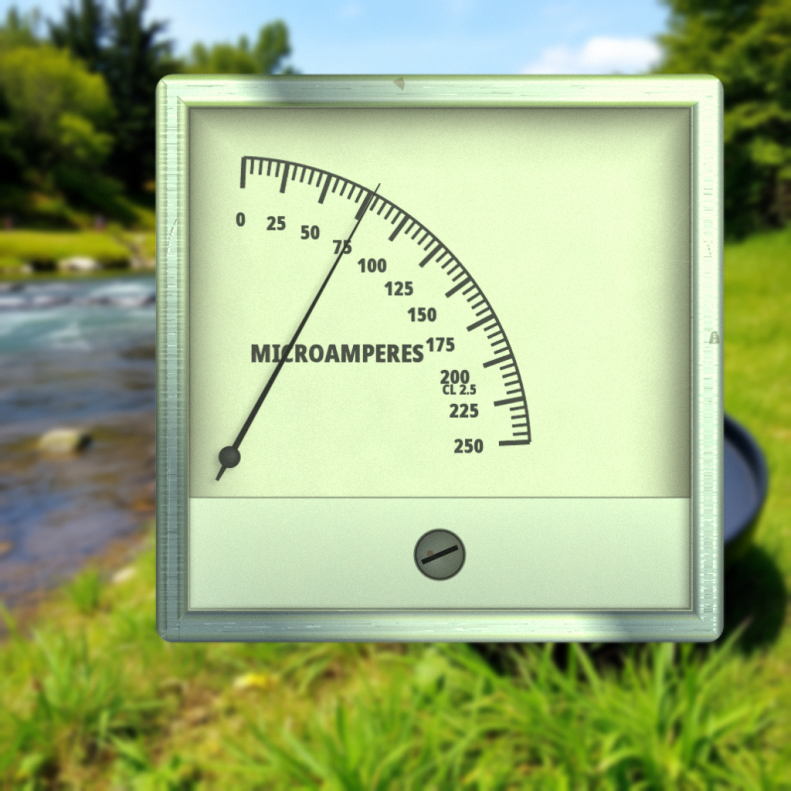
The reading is {"value": 77.5, "unit": "µA"}
